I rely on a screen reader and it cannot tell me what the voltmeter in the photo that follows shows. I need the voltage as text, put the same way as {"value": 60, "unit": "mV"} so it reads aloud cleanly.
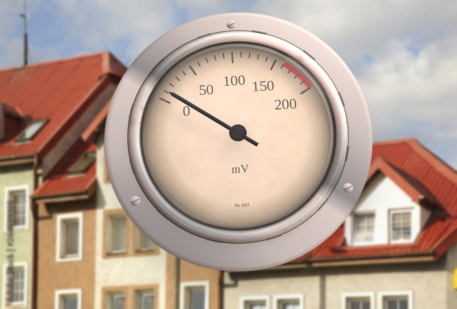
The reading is {"value": 10, "unit": "mV"}
